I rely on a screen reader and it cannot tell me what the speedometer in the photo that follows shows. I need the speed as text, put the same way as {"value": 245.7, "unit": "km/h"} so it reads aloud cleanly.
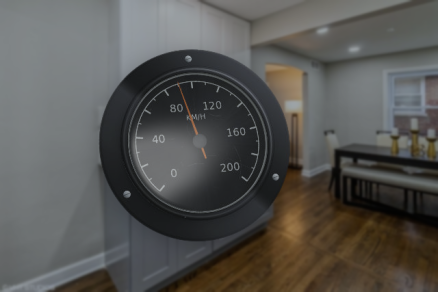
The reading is {"value": 90, "unit": "km/h"}
